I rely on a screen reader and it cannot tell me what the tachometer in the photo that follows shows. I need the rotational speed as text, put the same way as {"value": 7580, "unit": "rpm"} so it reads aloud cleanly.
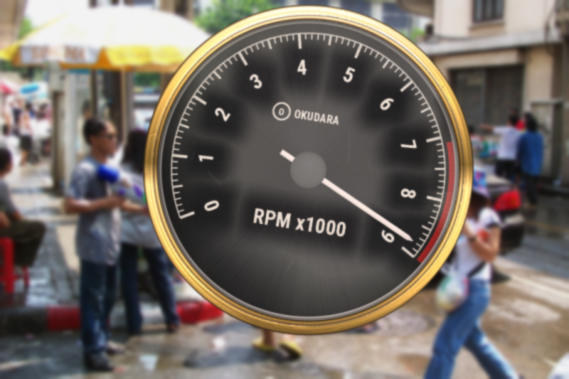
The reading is {"value": 8800, "unit": "rpm"}
